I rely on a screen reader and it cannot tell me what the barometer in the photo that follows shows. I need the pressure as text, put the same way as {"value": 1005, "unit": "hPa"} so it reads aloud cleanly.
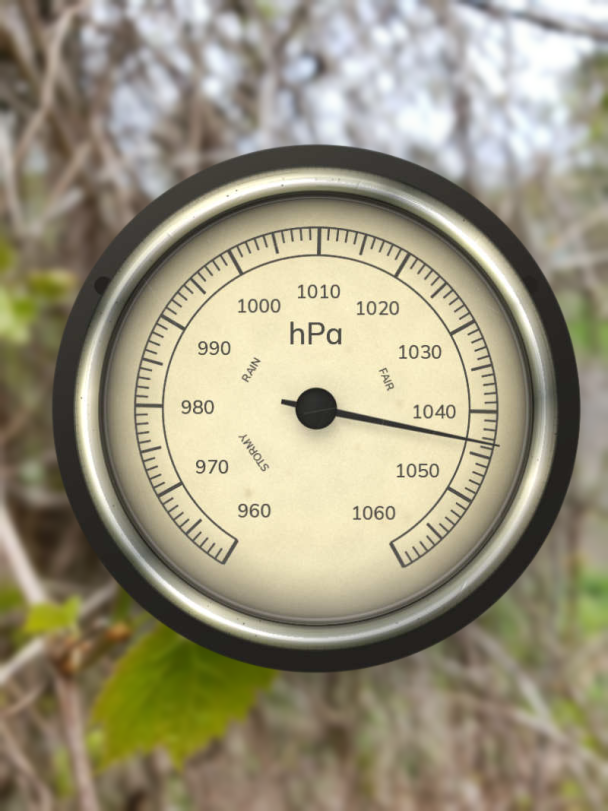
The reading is {"value": 1043.5, "unit": "hPa"}
